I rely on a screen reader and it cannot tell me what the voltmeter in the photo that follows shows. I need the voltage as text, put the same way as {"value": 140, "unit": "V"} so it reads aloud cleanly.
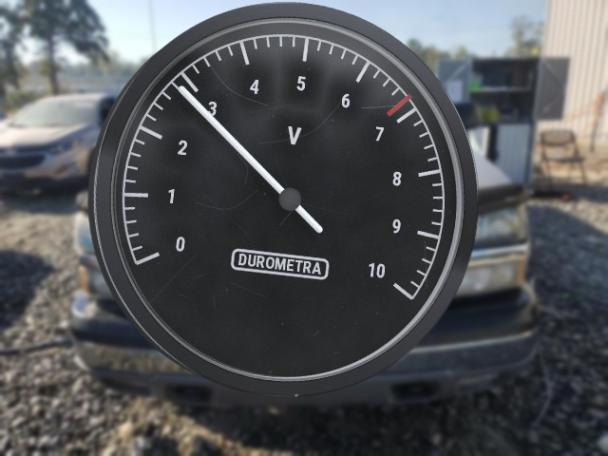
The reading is {"value": 2.8, "unit": "V"}
